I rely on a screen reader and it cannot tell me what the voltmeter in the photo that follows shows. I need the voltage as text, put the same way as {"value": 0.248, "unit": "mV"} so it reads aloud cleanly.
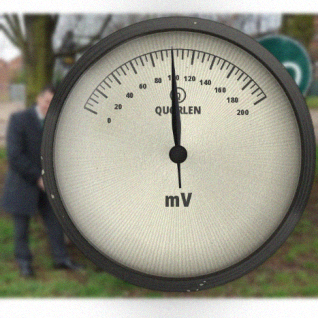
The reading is {"value": 100, "unit": "mV"}
